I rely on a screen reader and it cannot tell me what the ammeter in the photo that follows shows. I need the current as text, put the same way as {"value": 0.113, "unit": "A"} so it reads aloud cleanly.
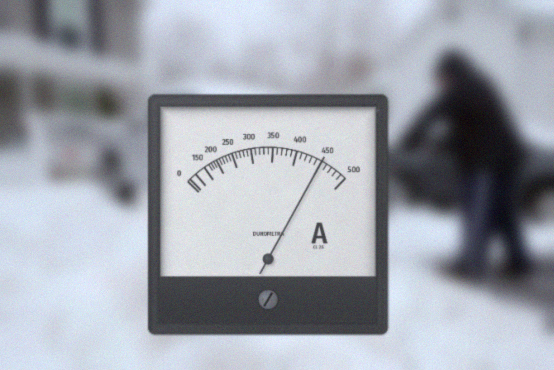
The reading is {"value": 450, "unit": "A"}
